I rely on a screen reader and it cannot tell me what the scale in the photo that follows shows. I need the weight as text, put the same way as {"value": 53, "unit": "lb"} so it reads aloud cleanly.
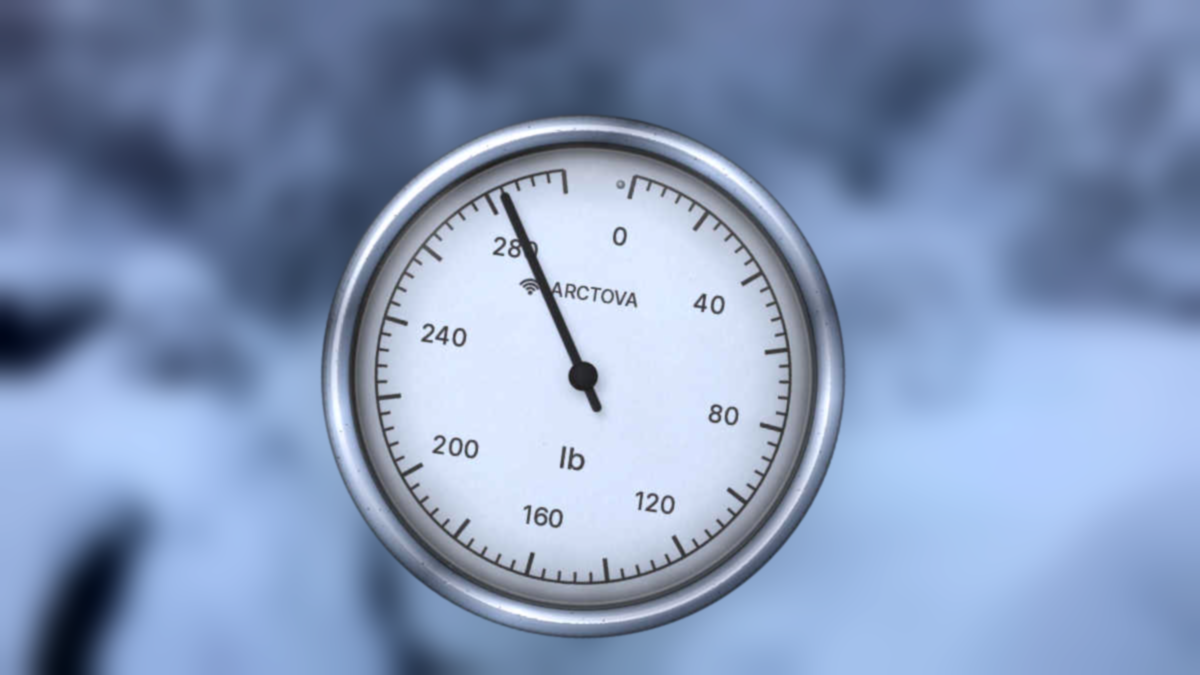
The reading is {"value": 284, "unit": "lb"}
